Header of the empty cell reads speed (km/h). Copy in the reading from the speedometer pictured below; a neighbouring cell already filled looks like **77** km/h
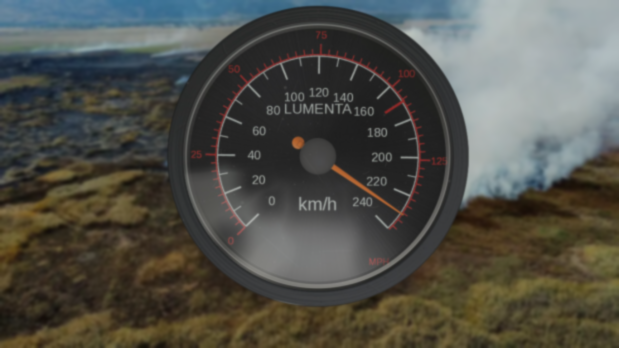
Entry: **230** km/h
